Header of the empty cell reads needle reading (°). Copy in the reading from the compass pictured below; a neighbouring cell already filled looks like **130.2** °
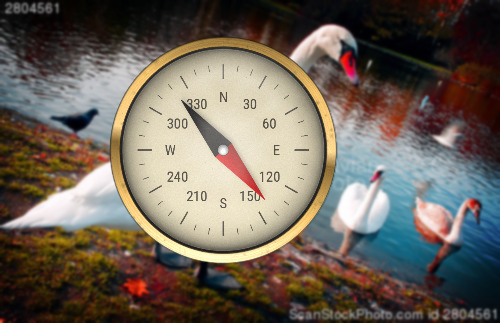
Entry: **140** °
